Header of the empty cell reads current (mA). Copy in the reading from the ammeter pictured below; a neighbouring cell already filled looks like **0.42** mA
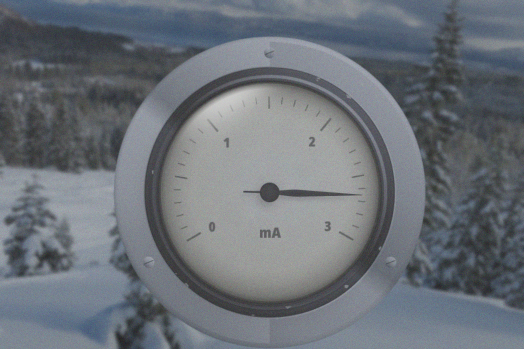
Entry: **2.65** mA
